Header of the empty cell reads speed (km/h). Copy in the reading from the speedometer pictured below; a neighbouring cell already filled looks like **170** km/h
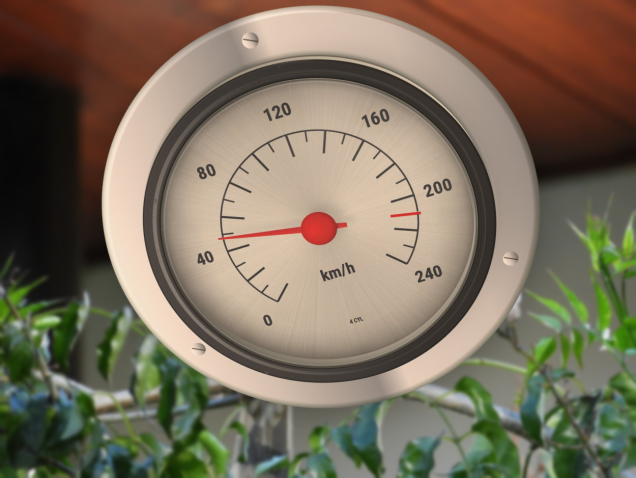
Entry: **50** km/h
